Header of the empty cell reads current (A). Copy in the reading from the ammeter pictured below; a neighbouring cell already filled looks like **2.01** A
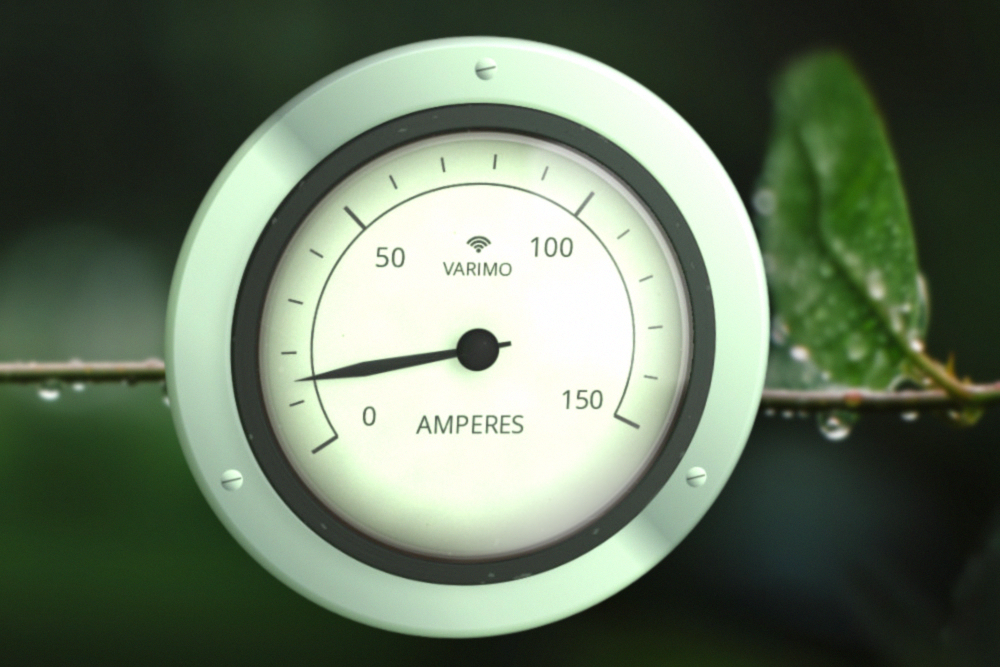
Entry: **15** A
